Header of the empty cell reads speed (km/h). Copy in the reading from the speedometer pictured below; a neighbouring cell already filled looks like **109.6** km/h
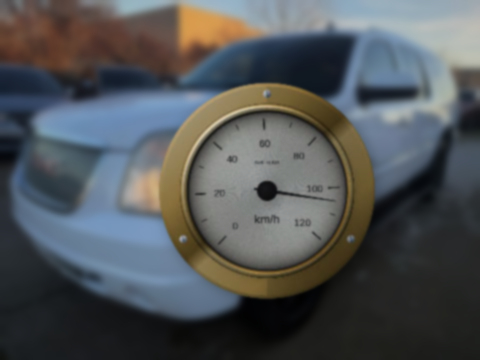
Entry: **105** km/h
